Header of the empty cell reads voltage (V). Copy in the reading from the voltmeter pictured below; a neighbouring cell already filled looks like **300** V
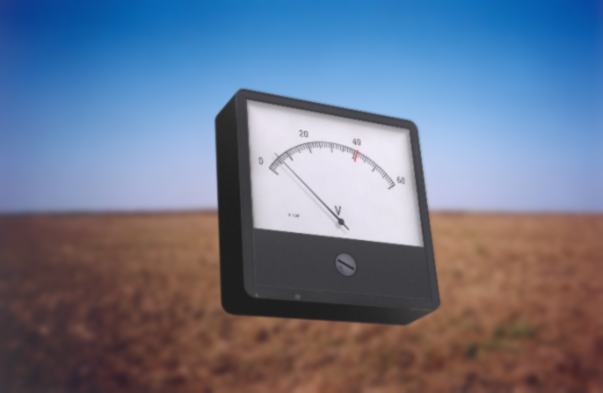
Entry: **5** V
